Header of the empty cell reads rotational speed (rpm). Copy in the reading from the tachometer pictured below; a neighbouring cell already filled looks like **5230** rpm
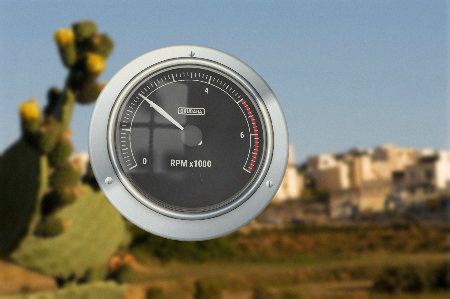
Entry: **2000** rpm
